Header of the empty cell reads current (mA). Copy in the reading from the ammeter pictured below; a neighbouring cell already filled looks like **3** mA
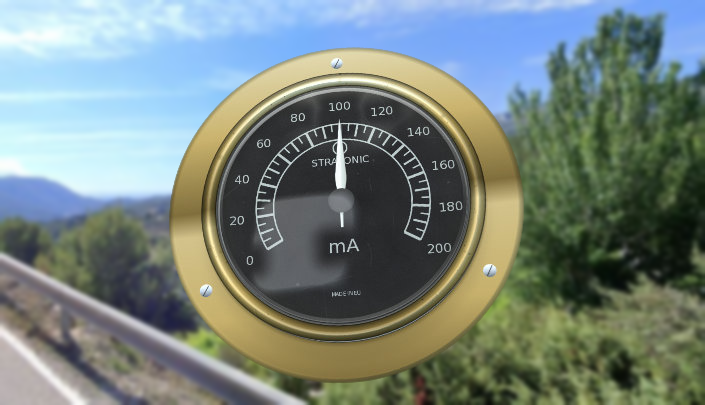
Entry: **100** mA
